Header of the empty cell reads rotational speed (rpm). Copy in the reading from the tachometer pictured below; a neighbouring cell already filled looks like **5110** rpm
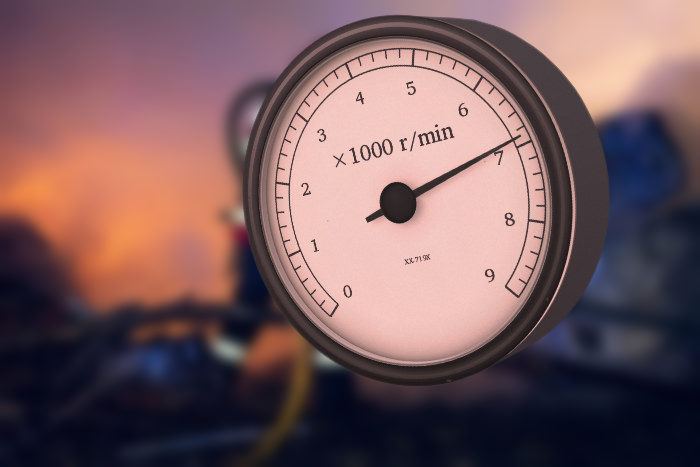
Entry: **6900** rpm
